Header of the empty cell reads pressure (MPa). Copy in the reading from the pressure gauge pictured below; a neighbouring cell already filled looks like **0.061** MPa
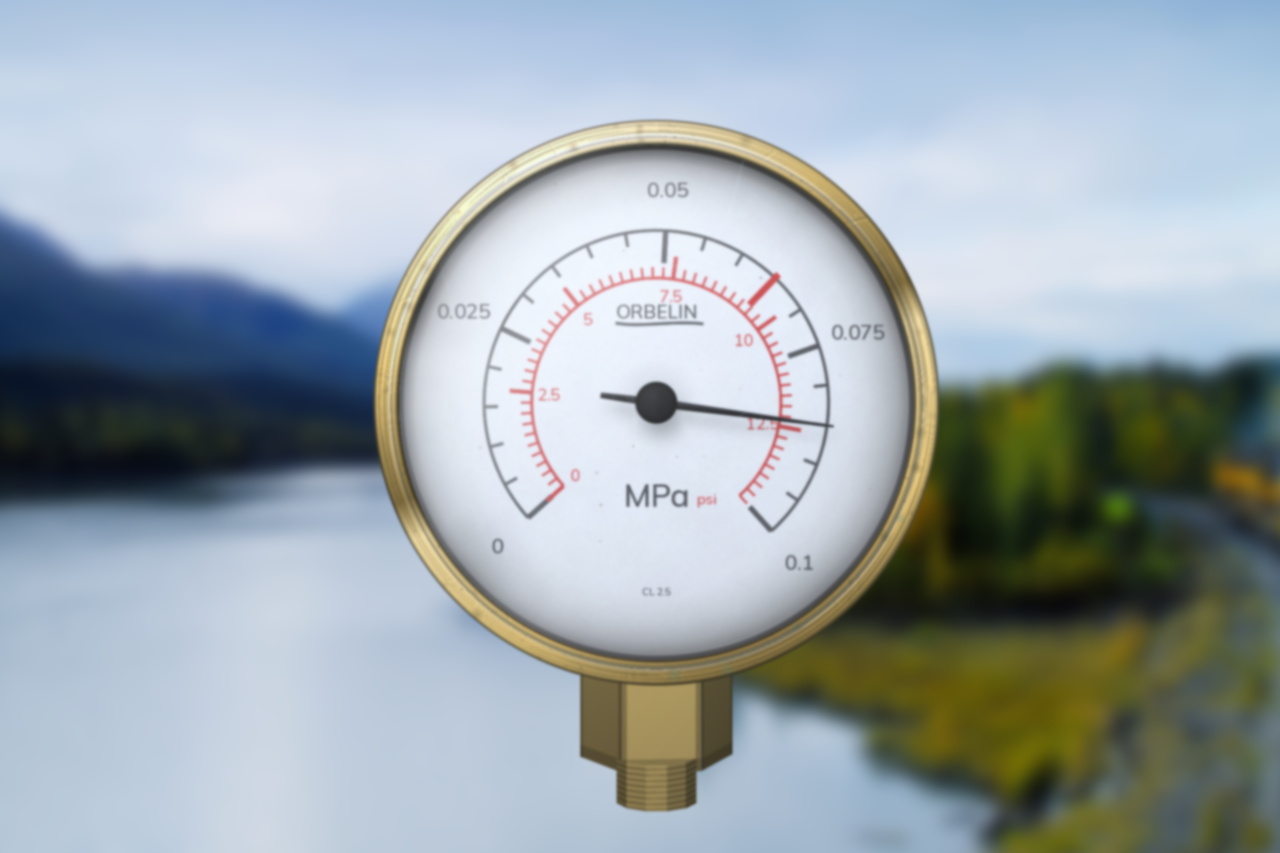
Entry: **0.085** MPa
